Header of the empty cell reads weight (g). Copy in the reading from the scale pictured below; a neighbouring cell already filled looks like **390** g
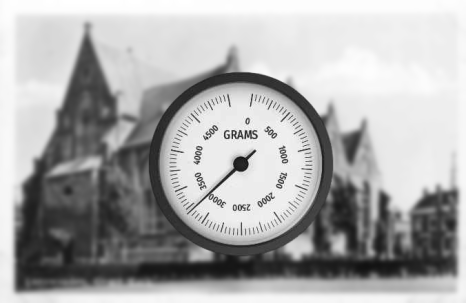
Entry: **3200** g
